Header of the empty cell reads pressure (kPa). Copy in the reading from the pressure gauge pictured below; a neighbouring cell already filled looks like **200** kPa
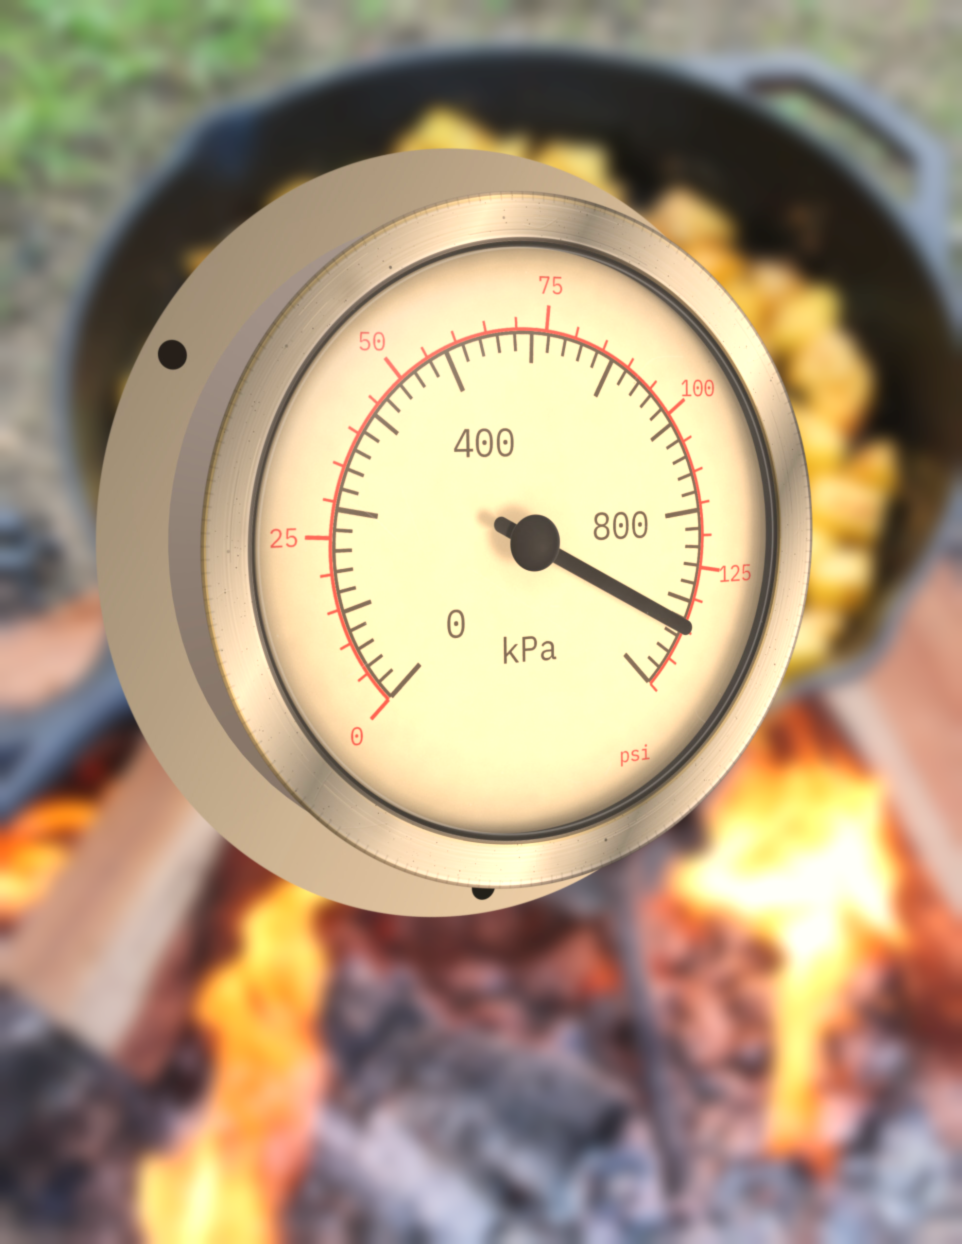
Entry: **930** kPa
